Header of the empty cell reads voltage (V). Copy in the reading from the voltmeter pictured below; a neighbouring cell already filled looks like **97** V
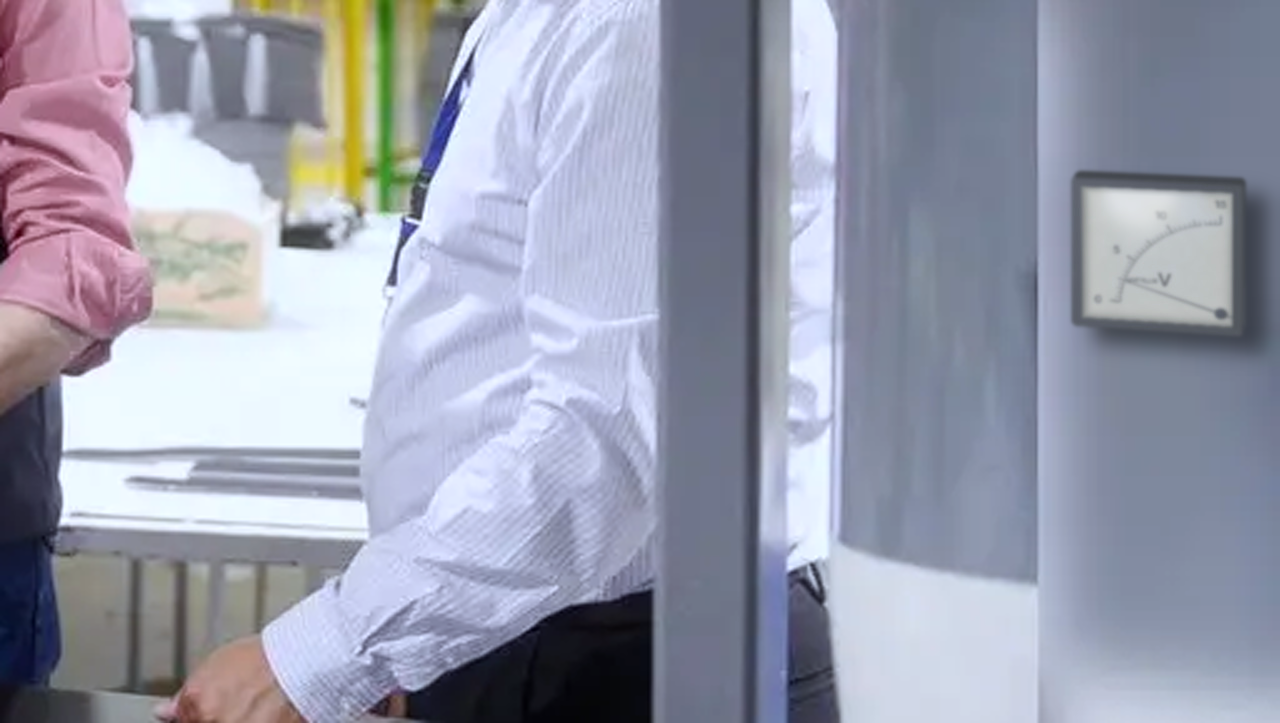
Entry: **2.5** V
